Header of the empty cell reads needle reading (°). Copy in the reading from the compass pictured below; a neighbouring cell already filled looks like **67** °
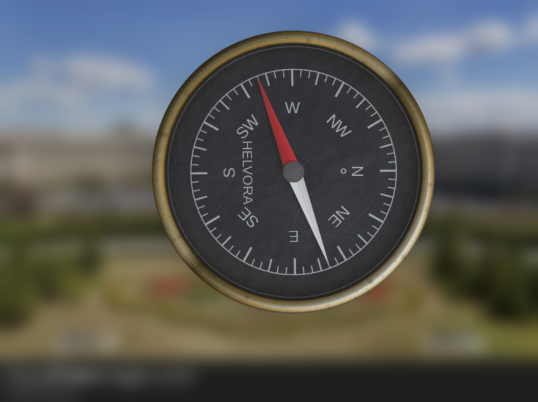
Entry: **250** °
